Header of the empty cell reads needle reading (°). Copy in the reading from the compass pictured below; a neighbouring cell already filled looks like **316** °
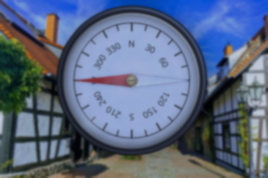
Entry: **270** °
